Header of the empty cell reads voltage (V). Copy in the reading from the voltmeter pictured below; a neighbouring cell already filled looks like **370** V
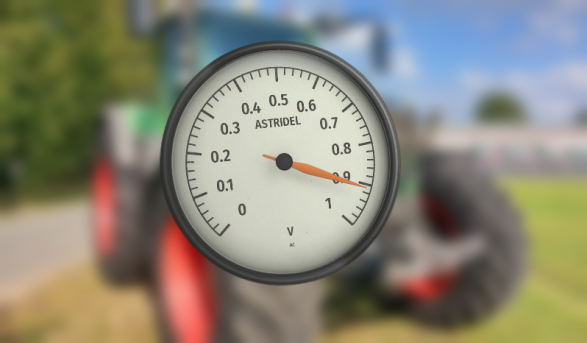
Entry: **0.91** V
